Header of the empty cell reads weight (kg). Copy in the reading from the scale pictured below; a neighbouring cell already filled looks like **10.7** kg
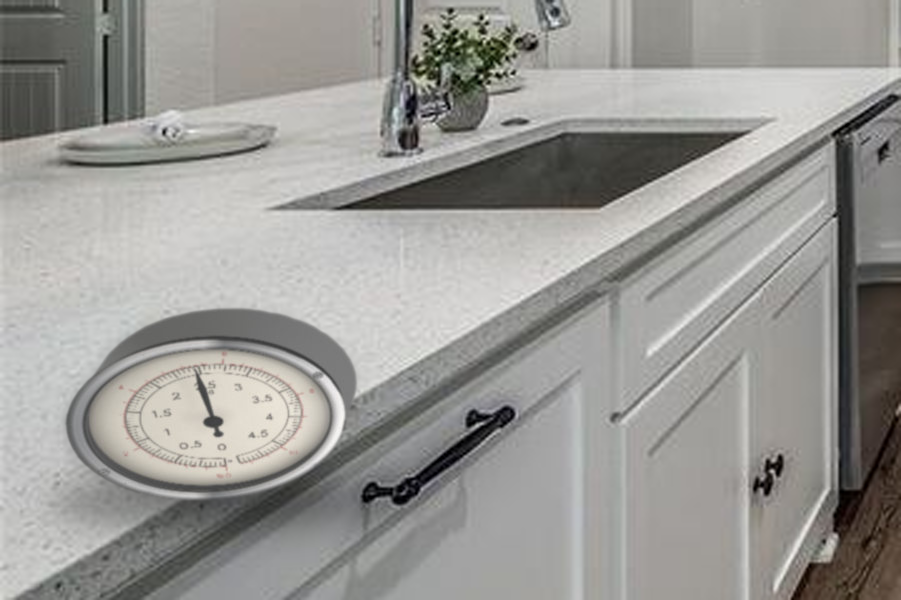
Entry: **2.5** kg
